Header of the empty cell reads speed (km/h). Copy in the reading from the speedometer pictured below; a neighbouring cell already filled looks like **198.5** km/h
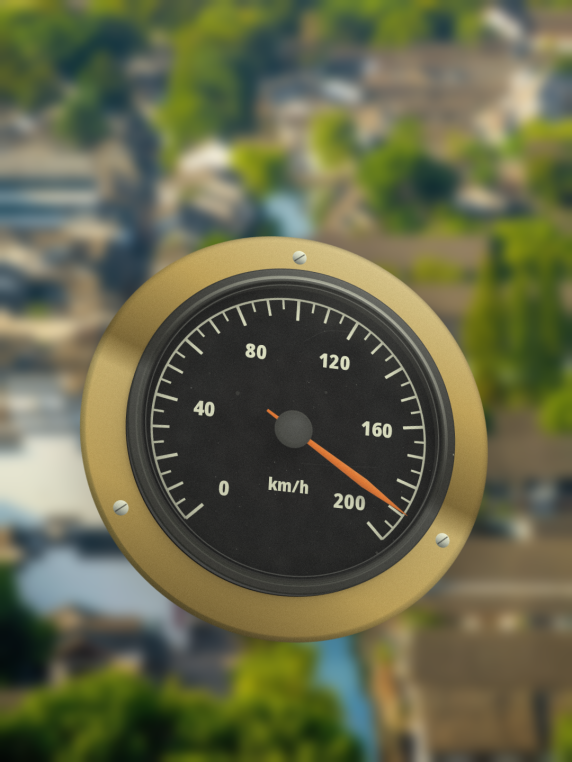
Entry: **190** km/h
